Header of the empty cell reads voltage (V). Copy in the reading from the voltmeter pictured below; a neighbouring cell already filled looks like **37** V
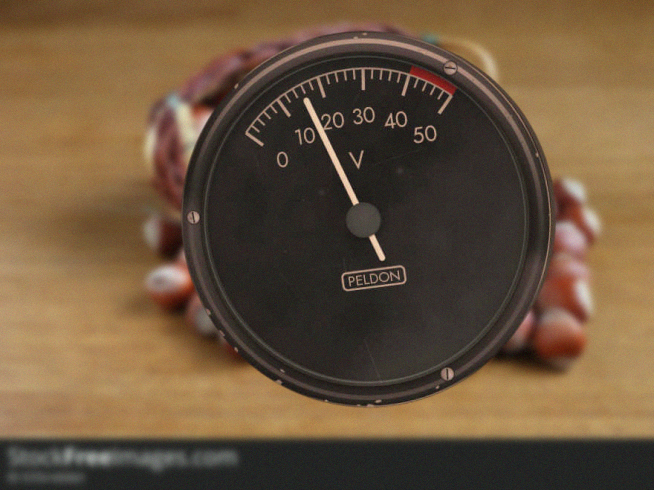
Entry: **16** V
